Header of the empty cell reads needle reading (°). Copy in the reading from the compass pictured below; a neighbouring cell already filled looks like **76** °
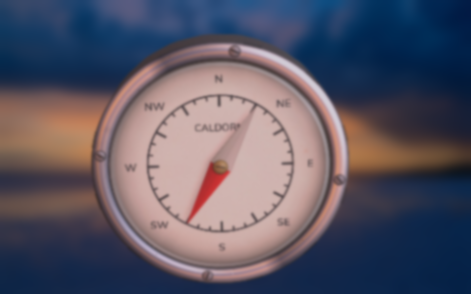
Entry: **210** °
